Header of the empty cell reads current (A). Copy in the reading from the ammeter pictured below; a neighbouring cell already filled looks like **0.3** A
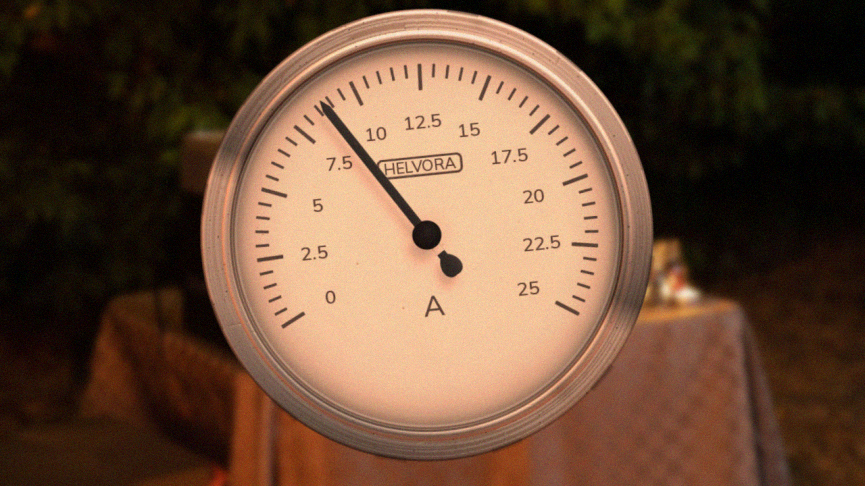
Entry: **8.75** A
